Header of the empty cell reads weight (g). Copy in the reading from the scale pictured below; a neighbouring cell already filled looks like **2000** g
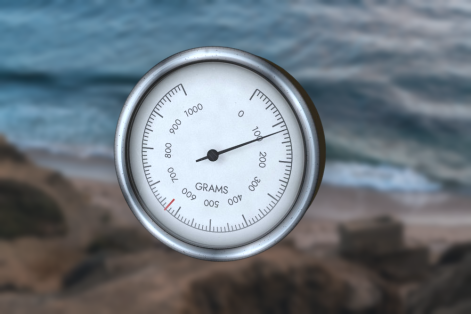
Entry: **120** g
